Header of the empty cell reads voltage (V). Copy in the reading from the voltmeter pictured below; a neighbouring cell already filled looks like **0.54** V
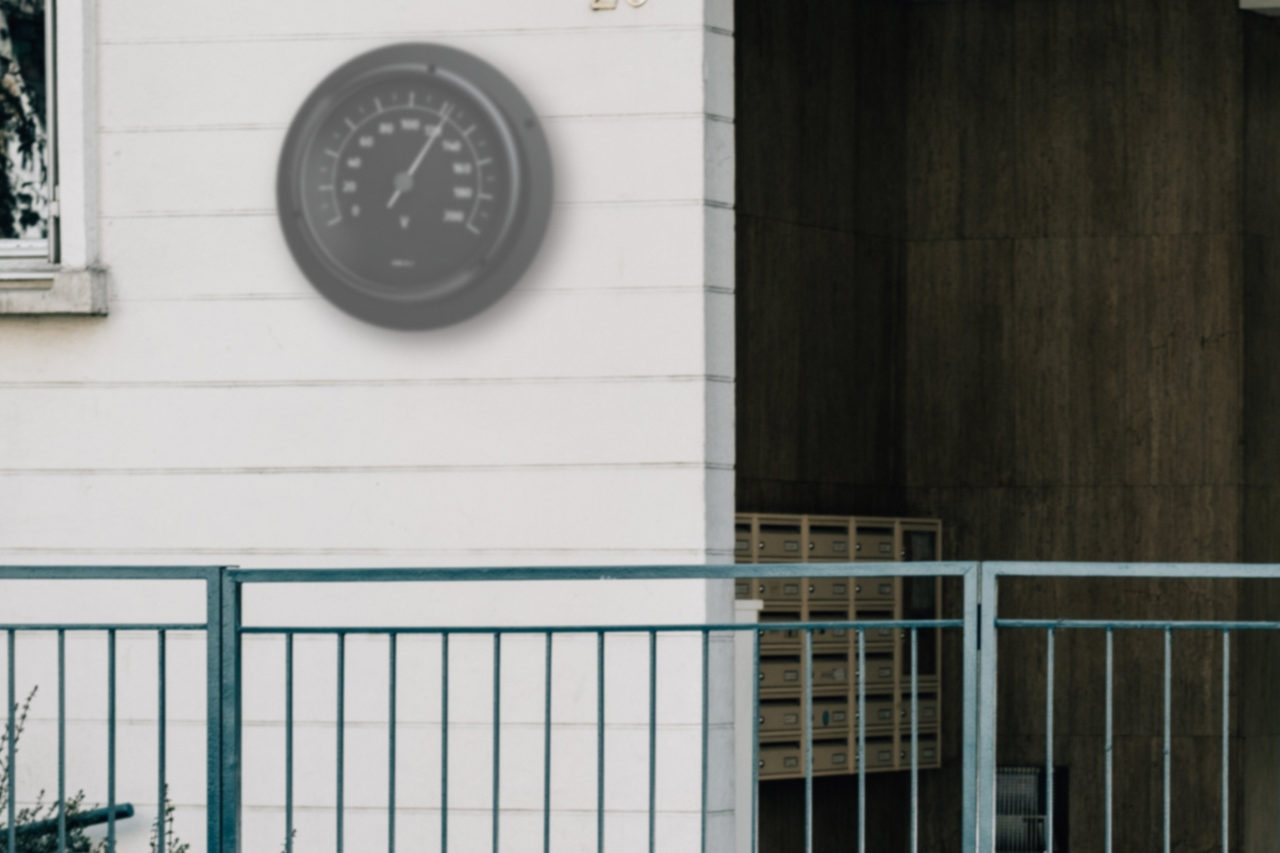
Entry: **125** V
